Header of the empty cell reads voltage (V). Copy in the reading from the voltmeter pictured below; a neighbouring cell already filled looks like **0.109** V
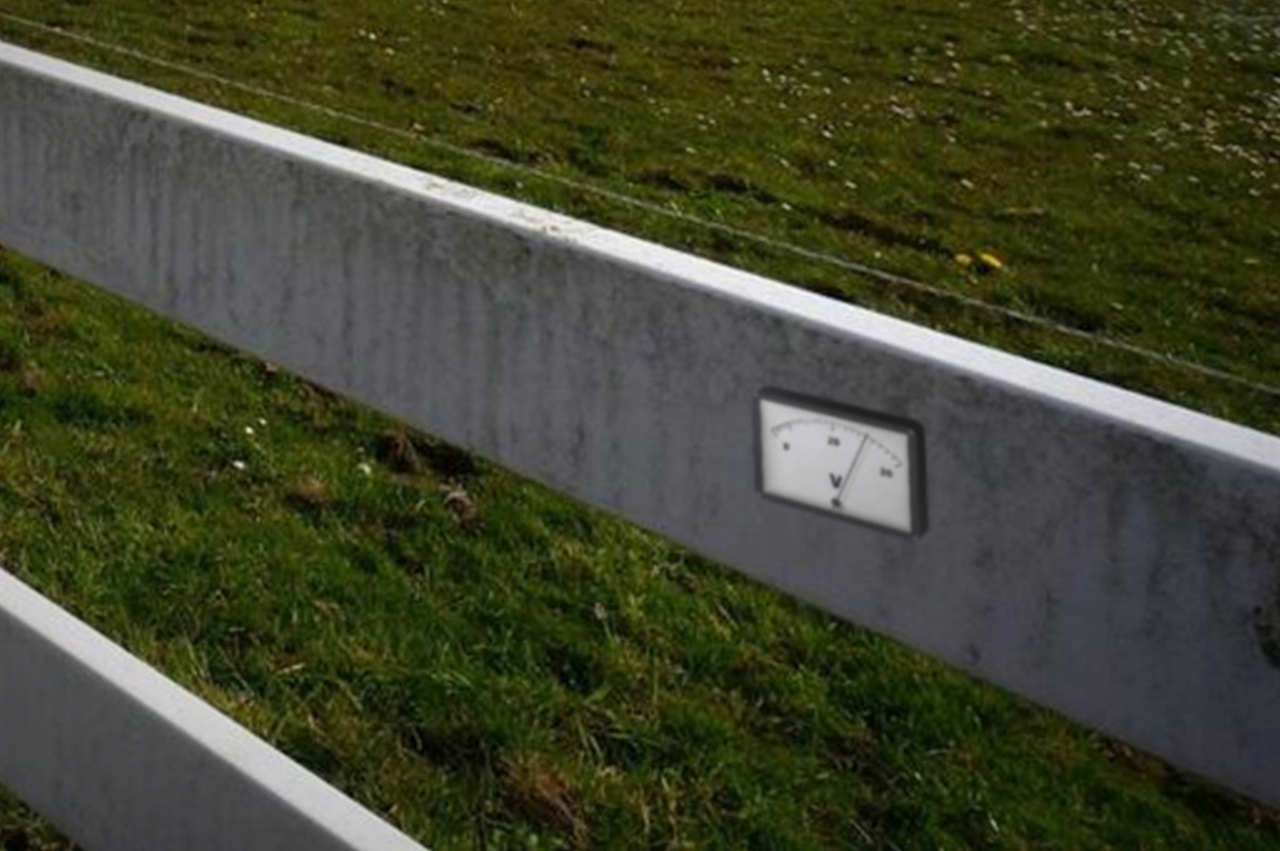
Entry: **25** V
